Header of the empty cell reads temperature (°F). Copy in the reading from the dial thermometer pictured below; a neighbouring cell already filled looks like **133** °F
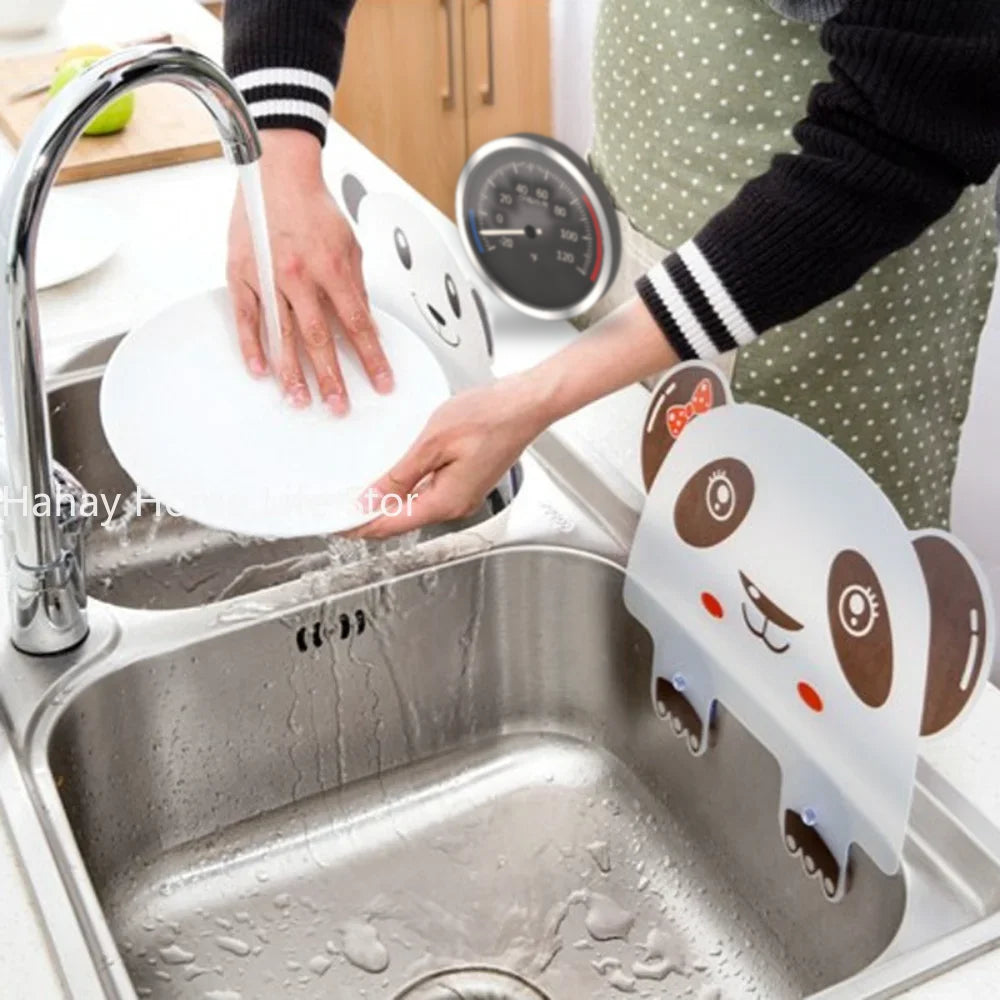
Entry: **-10** °F
